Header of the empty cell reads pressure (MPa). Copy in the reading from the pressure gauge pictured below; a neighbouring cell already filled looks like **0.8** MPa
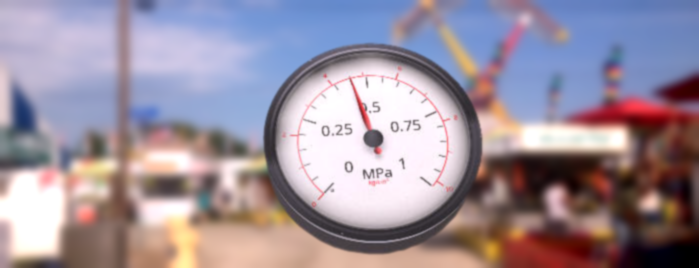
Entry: **0.45** MPa
